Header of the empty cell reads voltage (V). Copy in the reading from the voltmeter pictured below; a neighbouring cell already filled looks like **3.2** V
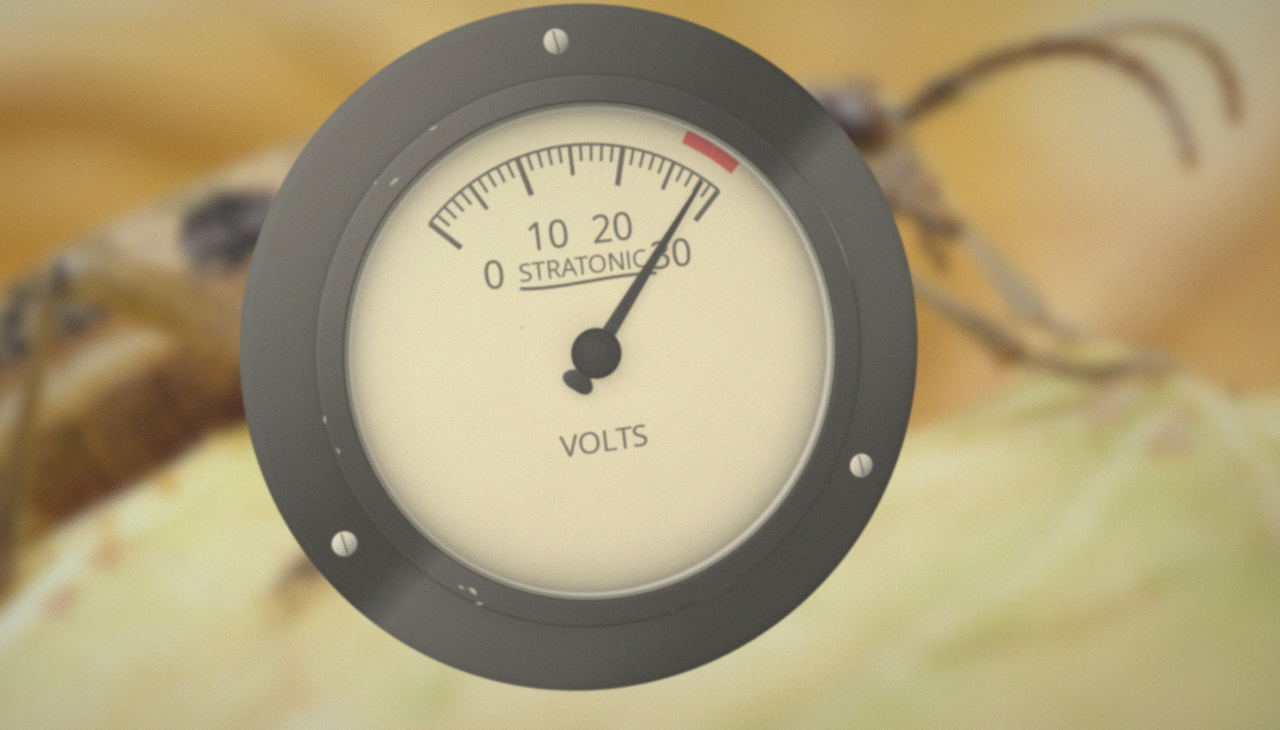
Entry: **28** V
